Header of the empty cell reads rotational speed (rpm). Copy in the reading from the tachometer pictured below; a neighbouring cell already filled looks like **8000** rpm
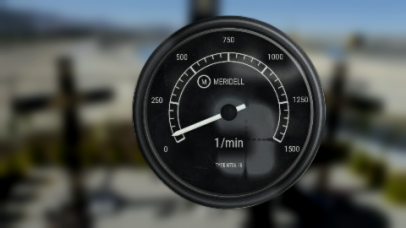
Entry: **50** rpm
